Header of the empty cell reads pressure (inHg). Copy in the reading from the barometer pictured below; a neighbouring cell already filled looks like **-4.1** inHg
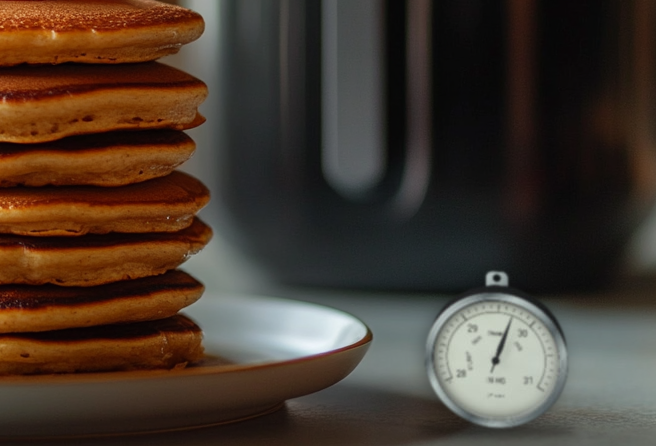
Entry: **29.7** inHg
